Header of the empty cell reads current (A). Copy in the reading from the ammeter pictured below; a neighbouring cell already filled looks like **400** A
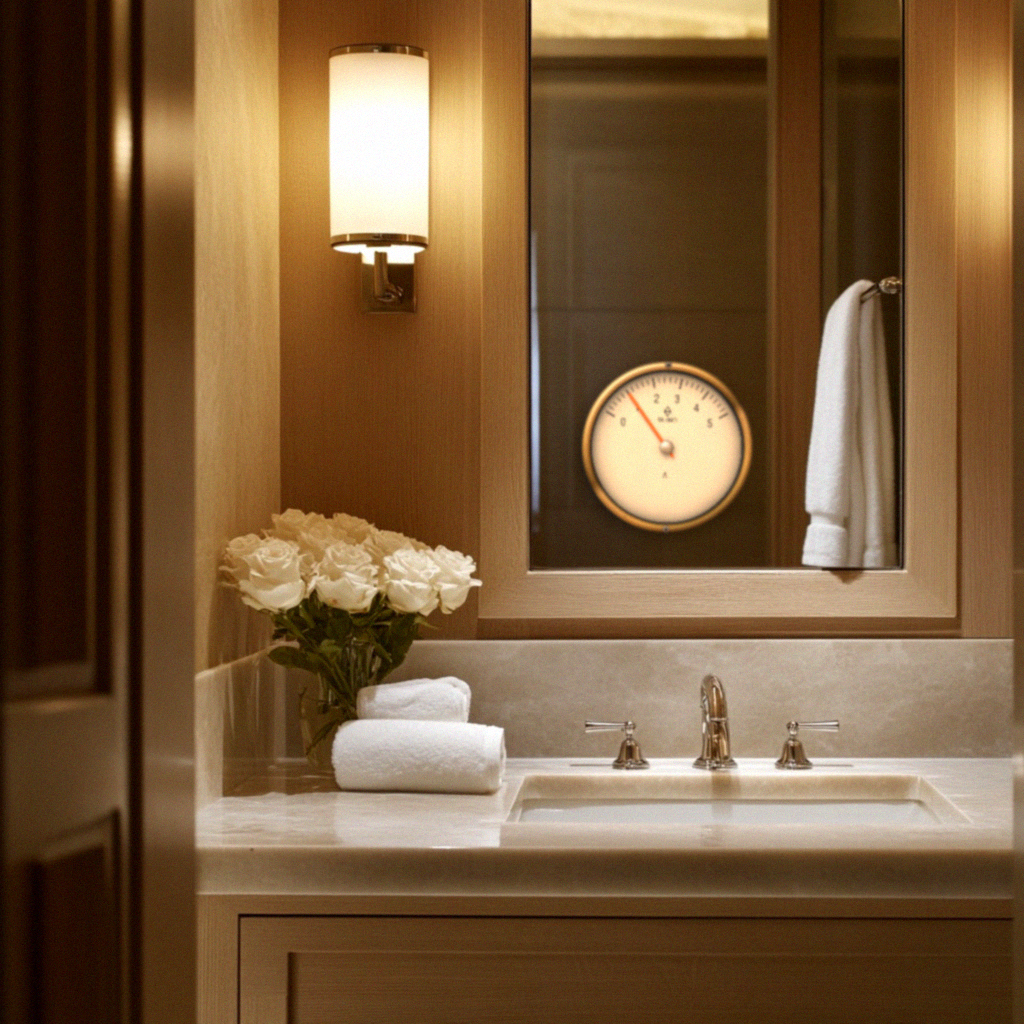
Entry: **1** A
